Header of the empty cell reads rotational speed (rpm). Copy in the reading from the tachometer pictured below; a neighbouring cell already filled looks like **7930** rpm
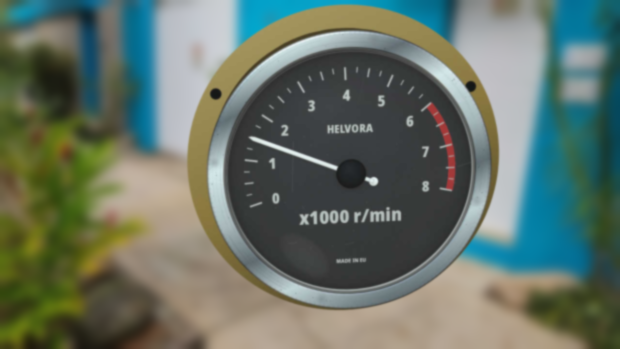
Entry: **1500** rpm
